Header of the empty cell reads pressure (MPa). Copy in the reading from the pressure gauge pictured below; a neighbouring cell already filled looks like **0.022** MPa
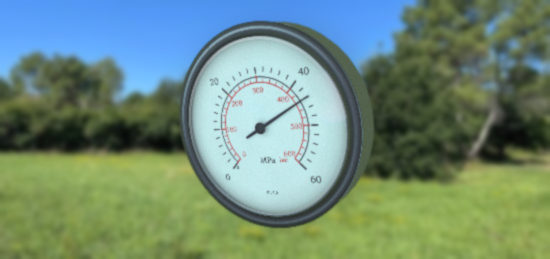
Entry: **44** MPa
